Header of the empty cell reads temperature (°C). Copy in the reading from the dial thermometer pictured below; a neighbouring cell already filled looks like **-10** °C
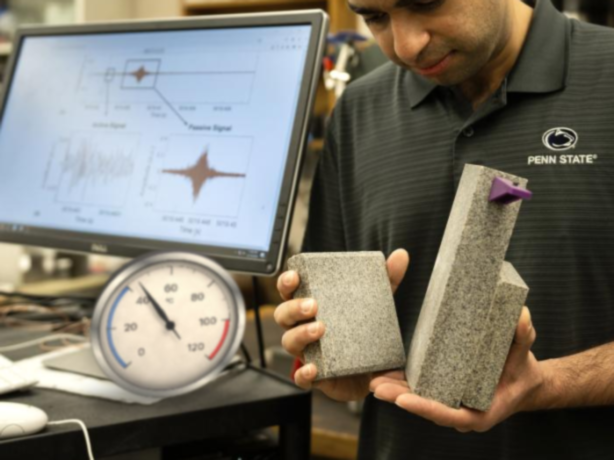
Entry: **45** °C
